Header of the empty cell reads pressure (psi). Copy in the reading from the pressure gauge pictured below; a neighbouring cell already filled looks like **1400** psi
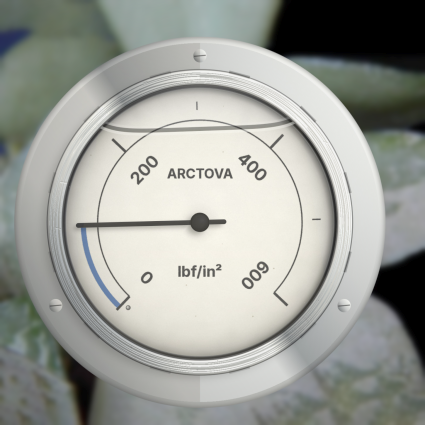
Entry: **100** psi
